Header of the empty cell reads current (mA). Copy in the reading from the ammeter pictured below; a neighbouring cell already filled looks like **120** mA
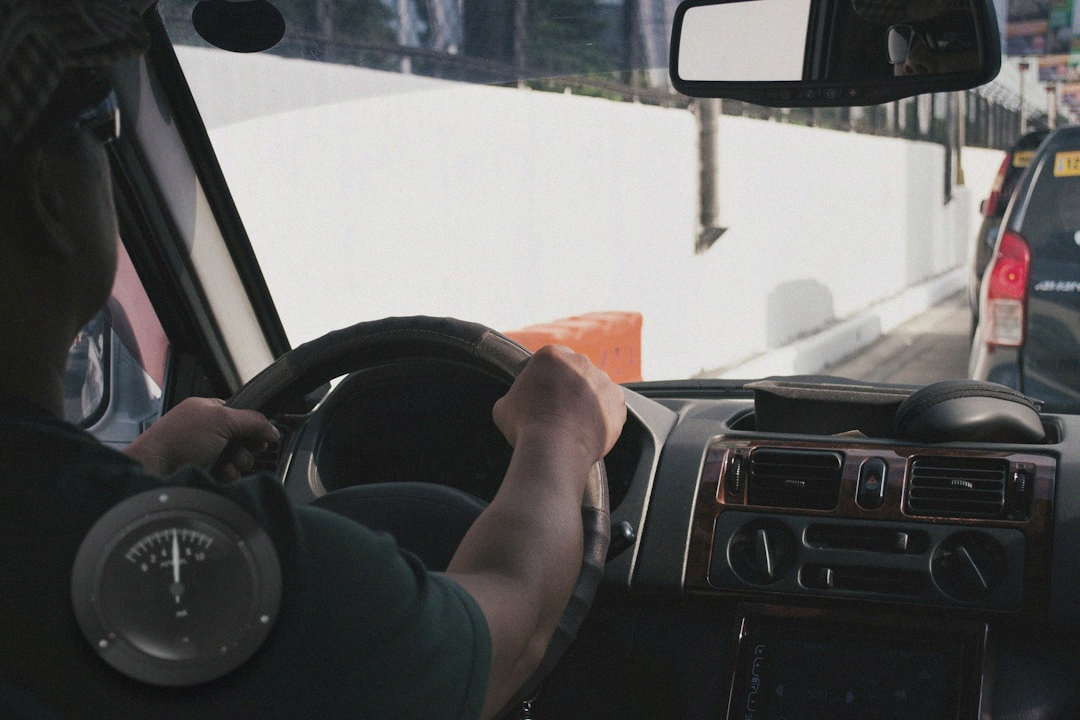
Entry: **6** mA
